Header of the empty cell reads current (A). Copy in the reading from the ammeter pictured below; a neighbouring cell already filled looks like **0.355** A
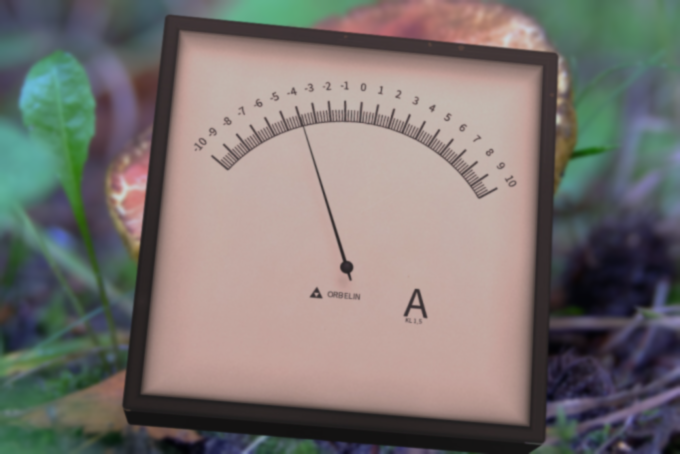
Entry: **-4** A
